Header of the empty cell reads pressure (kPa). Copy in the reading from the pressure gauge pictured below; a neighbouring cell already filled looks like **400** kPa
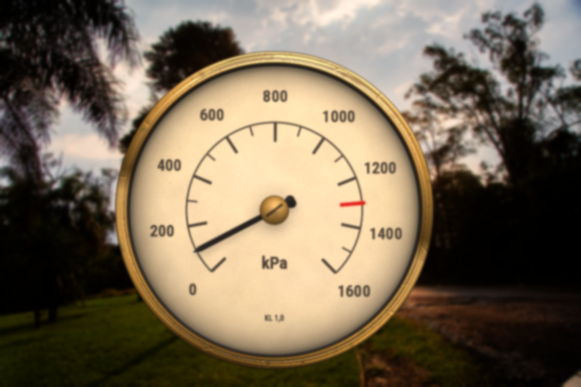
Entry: **100** kPa
